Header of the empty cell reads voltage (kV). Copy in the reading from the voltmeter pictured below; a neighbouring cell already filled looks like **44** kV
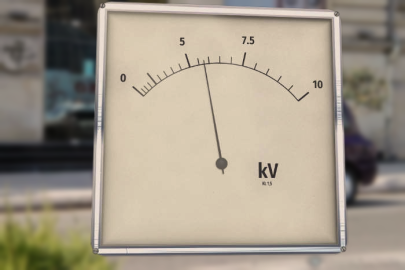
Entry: **5.75** kV
